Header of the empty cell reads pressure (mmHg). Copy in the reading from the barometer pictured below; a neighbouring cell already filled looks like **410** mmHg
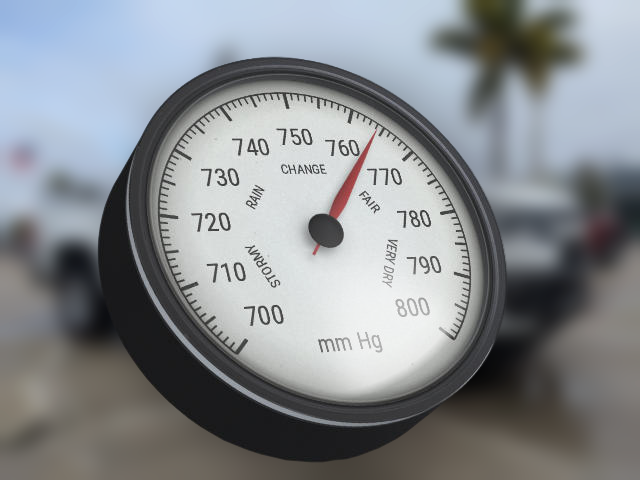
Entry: **764** mmHg
